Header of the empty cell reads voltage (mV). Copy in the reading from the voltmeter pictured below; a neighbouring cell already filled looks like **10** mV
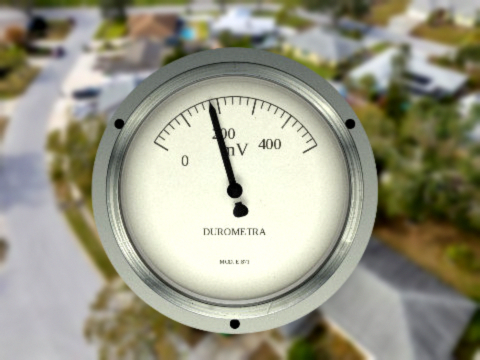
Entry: **180** mV
